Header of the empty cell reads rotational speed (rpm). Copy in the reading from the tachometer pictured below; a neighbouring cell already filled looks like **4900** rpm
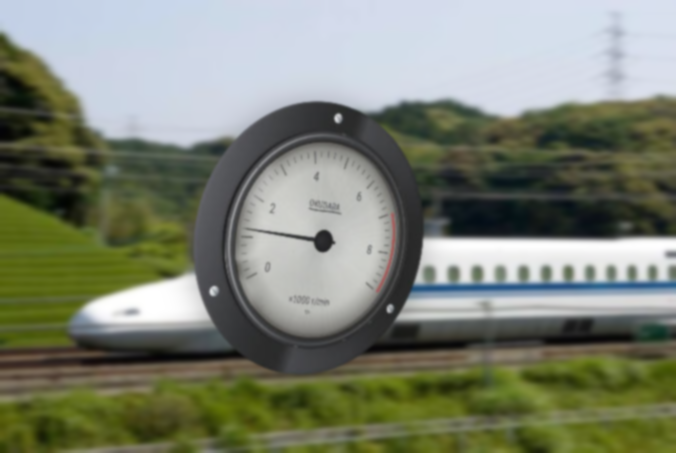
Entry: **1200** rpm
